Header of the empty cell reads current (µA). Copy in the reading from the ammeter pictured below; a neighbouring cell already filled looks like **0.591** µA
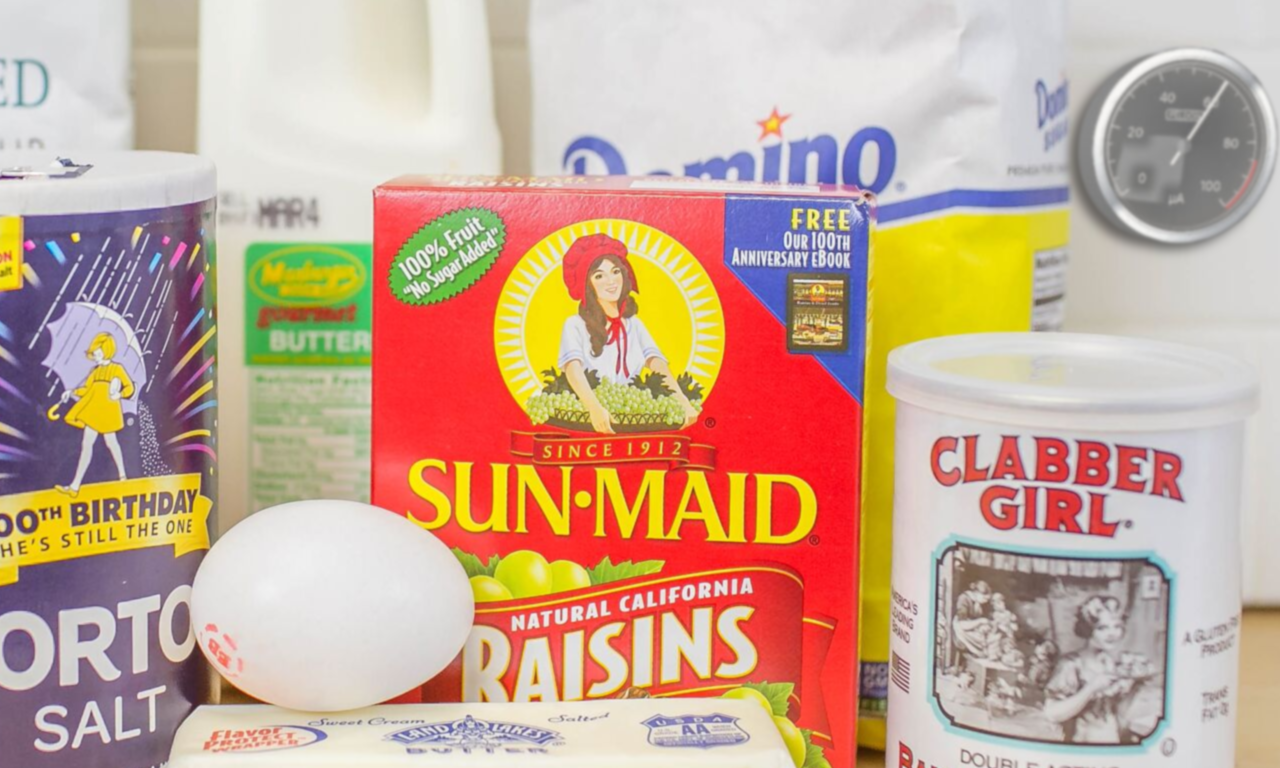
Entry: **60** µA
